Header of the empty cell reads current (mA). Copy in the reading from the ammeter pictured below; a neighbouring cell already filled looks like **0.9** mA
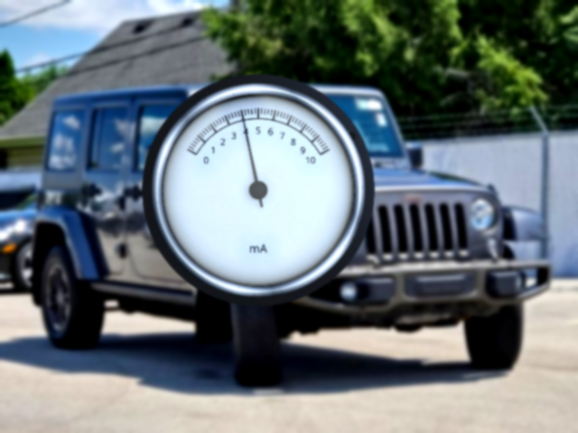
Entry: **4** mA
